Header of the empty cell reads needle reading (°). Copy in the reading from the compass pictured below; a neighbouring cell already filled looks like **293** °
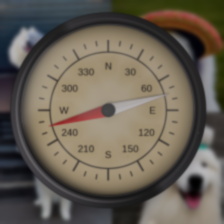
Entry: **255** °
